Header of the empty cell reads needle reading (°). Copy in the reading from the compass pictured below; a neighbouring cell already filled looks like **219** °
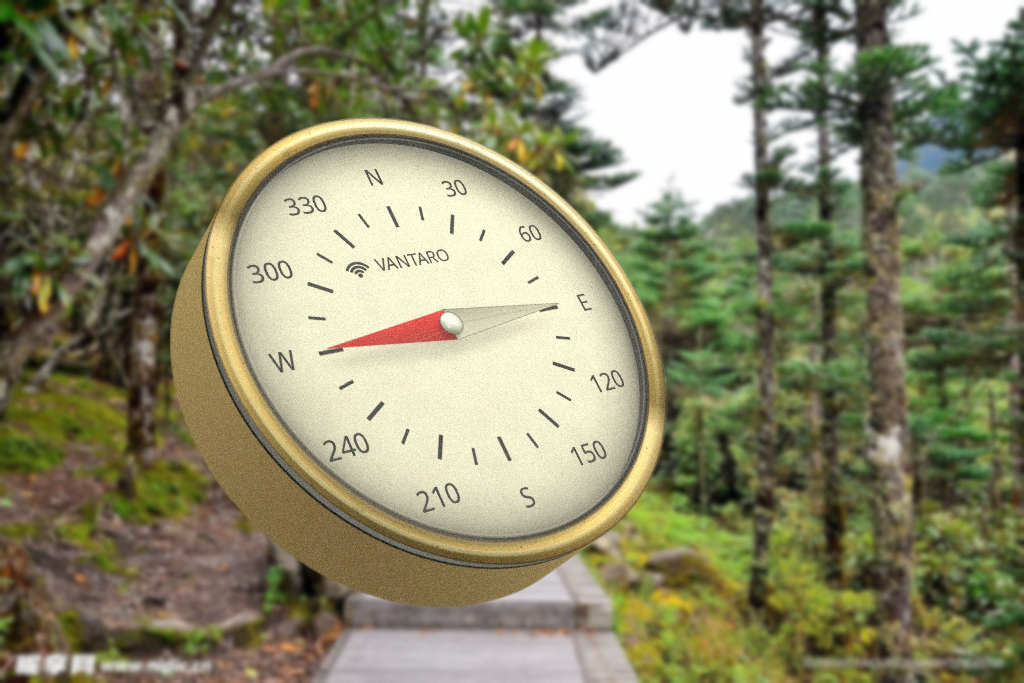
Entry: **270** °
